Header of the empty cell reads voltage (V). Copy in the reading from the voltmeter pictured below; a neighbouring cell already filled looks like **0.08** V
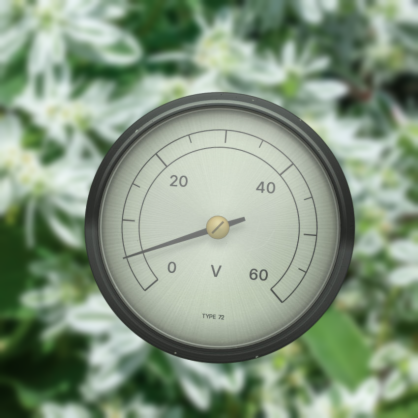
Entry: **5** V
